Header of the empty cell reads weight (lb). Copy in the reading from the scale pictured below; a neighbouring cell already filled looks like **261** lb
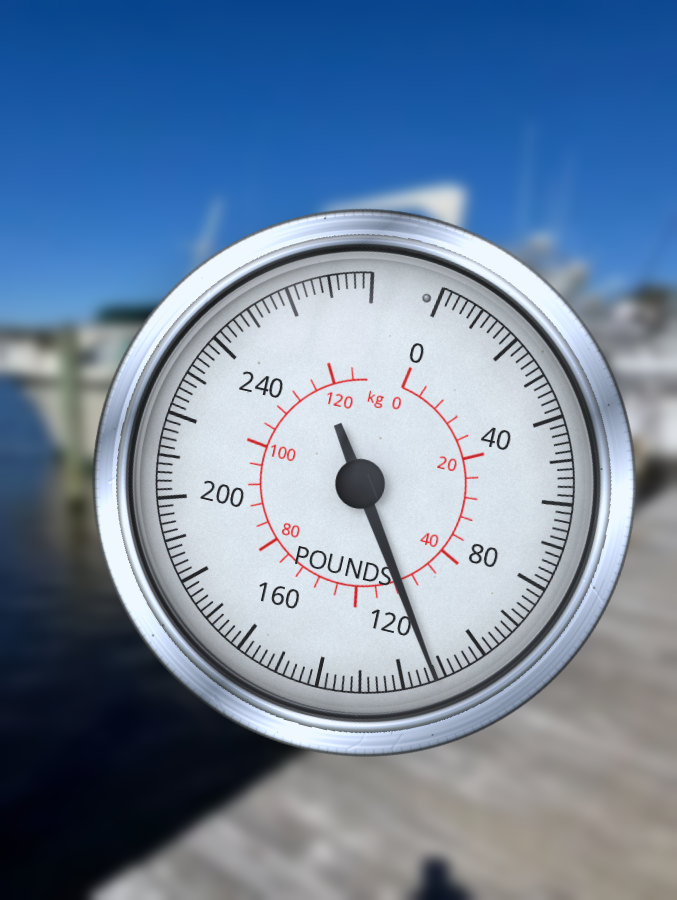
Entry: **112** lb
